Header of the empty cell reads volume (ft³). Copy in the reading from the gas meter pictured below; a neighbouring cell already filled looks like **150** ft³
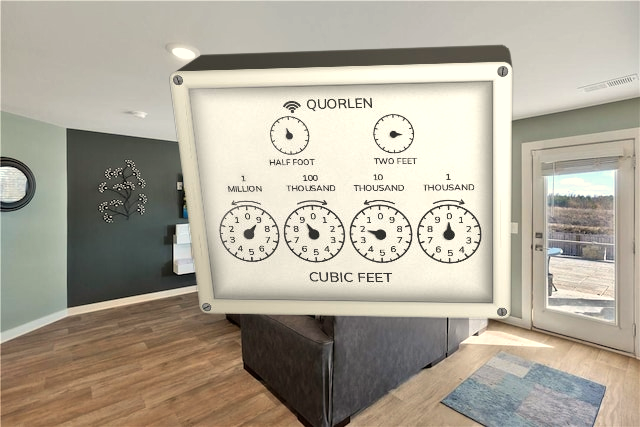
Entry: **892000** ft³
